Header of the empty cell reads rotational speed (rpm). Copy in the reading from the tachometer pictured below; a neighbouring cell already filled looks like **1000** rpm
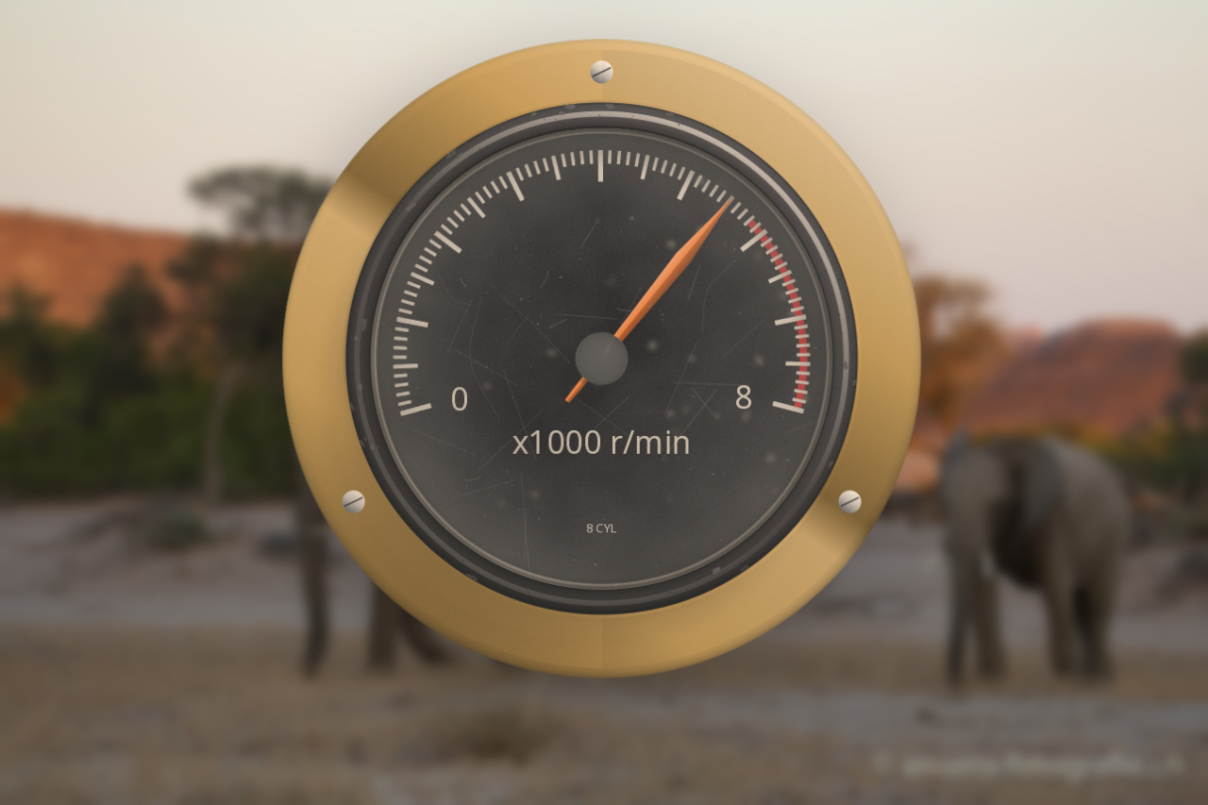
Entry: **5500** rpm
